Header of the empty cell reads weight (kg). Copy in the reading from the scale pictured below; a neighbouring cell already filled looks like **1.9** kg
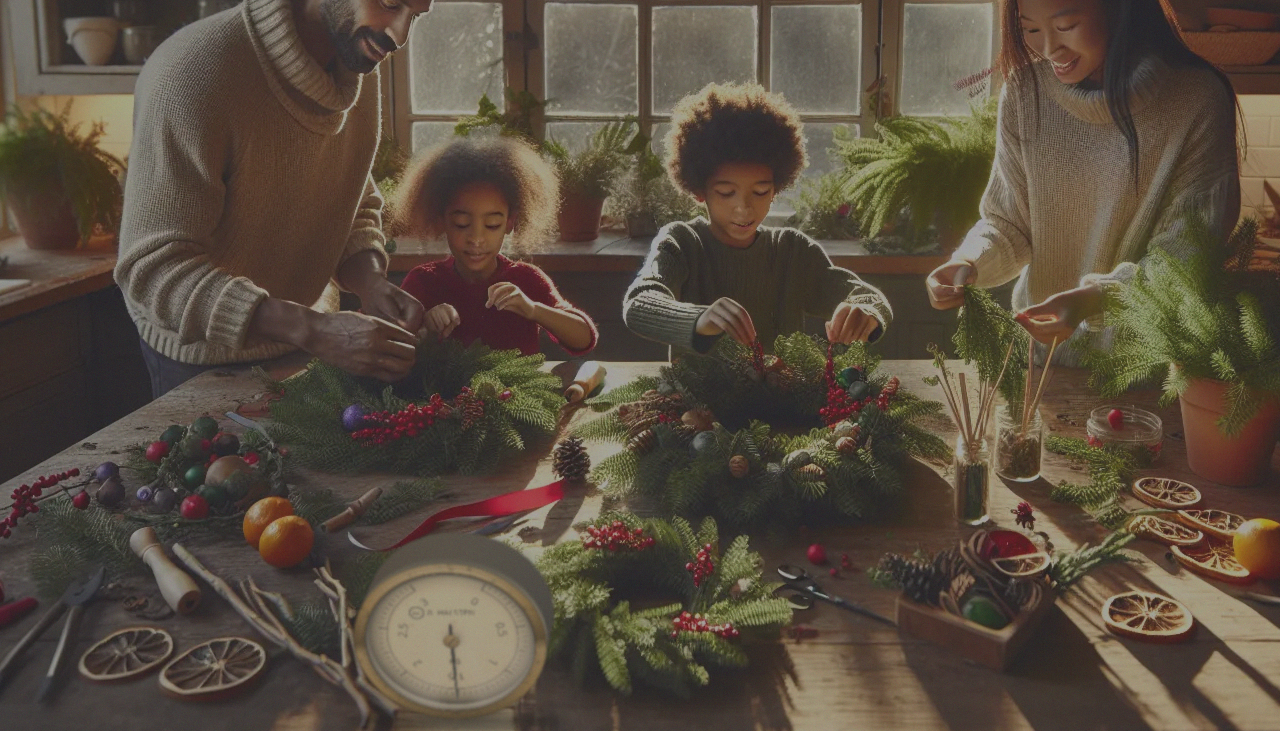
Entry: **1.5** kg
